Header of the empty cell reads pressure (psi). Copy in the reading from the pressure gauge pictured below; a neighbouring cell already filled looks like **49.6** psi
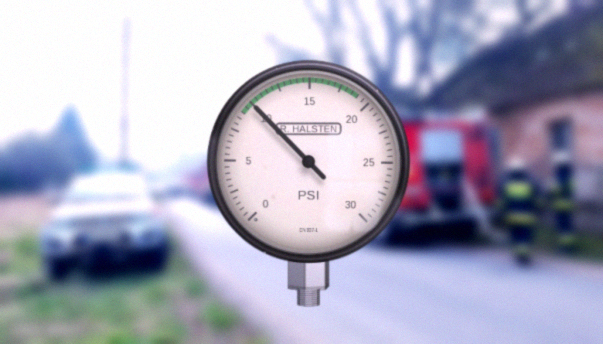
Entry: **10** psi
